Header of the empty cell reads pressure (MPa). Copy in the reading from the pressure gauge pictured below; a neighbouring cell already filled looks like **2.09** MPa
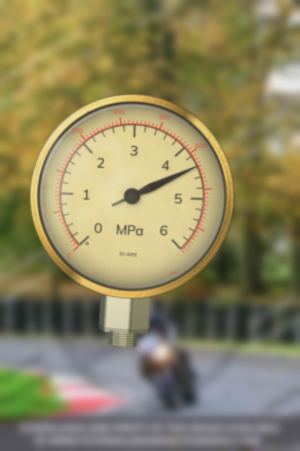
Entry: **4.4** MPa
